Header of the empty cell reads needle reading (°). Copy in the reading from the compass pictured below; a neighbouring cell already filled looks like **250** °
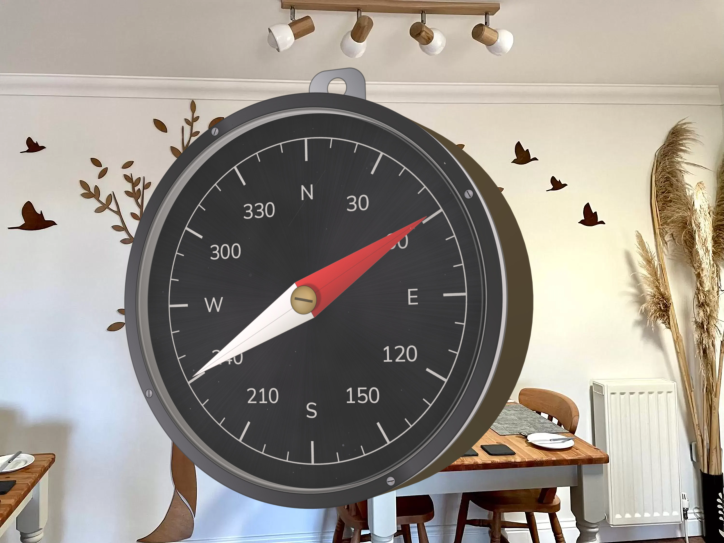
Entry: **60** °
